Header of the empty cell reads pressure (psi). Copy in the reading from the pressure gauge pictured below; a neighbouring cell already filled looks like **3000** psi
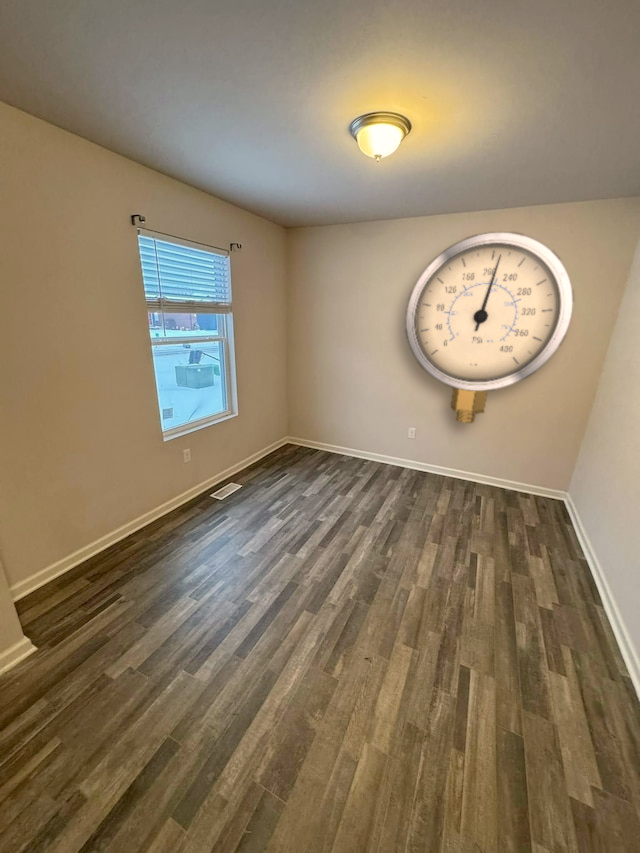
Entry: **210** psi
